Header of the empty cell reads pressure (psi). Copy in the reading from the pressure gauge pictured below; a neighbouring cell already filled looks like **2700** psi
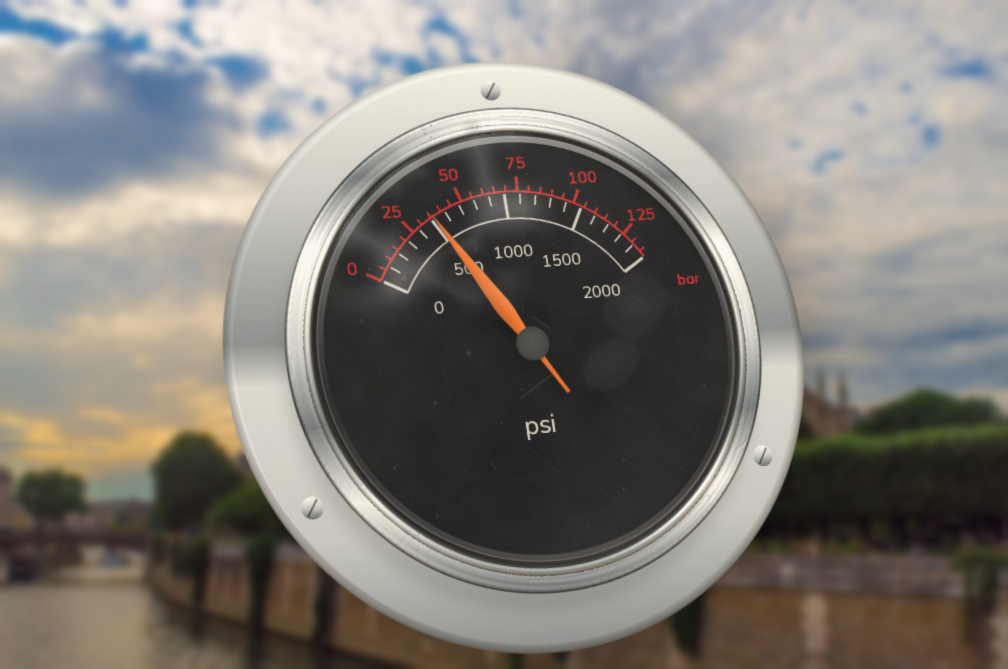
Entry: **500** psi
